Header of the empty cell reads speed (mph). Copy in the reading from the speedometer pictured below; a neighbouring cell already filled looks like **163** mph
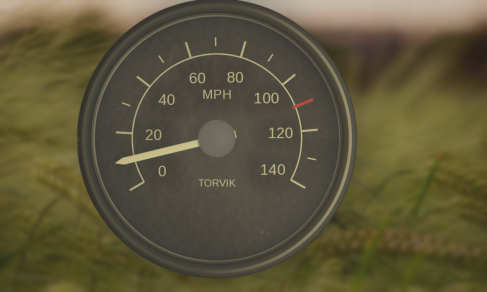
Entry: **10** mph
